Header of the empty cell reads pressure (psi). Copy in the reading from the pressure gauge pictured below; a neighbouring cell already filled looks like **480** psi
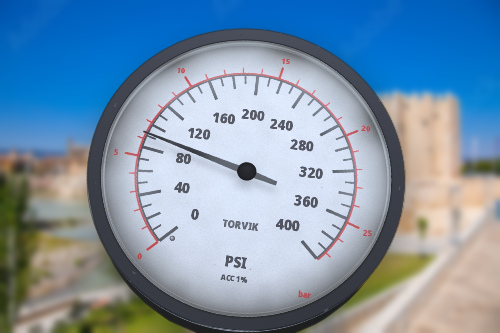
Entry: **90** psi
